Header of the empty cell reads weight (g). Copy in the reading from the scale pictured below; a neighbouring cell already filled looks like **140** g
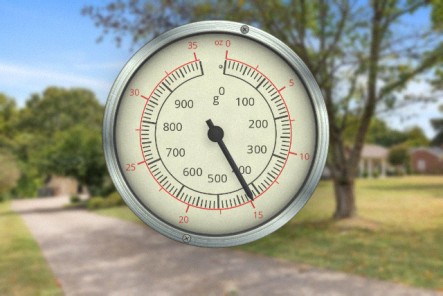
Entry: **420** g
